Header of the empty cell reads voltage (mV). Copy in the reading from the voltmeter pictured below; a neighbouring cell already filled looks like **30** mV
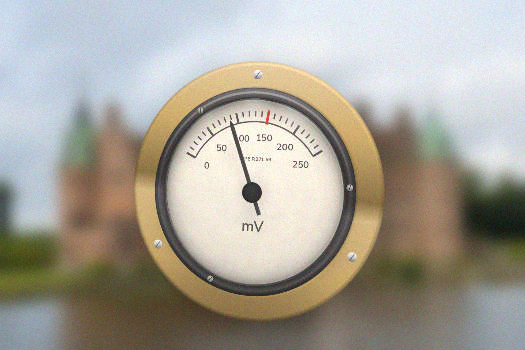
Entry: **90** mV
